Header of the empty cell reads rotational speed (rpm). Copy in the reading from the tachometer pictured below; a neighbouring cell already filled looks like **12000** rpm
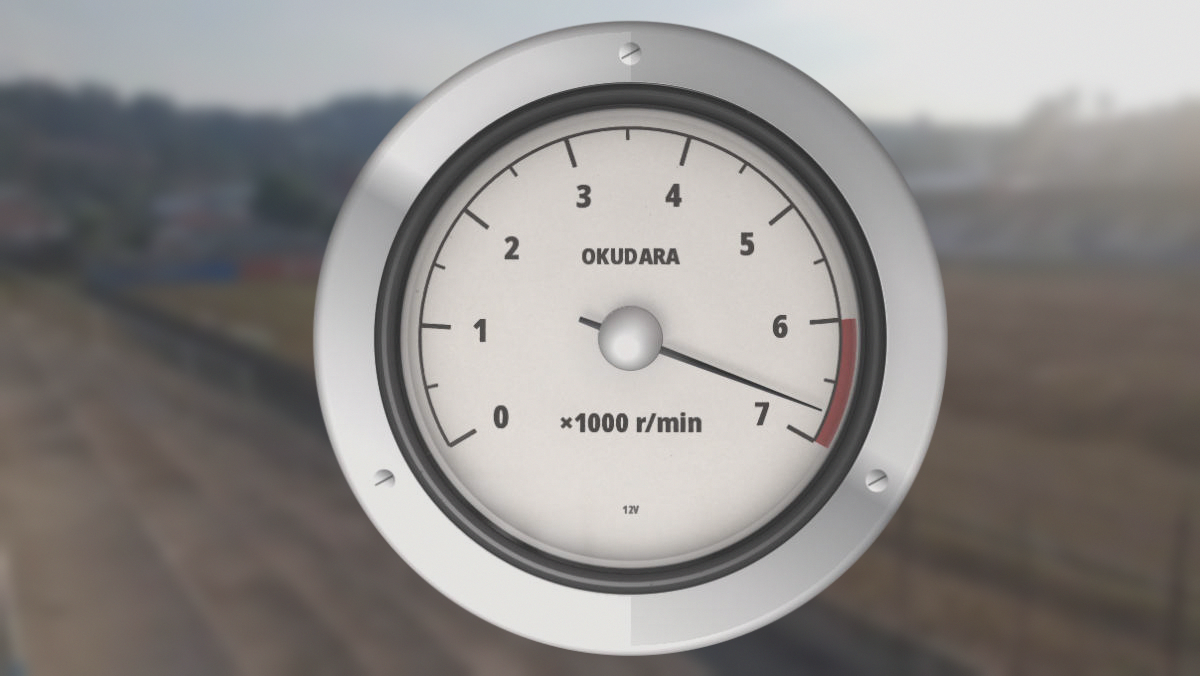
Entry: **6750** rpm
